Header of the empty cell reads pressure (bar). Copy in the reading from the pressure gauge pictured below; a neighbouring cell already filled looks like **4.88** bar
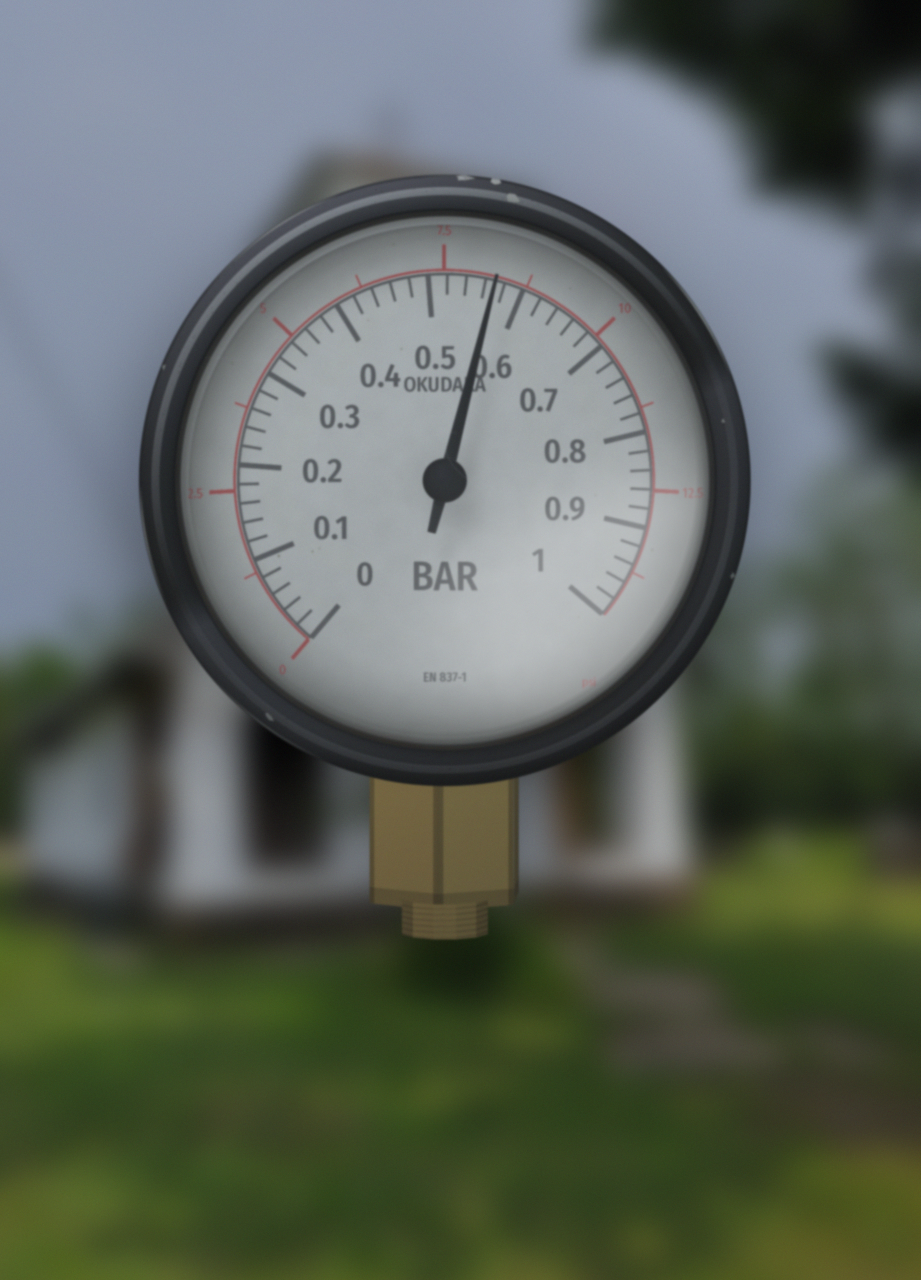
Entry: **0.57** bar
